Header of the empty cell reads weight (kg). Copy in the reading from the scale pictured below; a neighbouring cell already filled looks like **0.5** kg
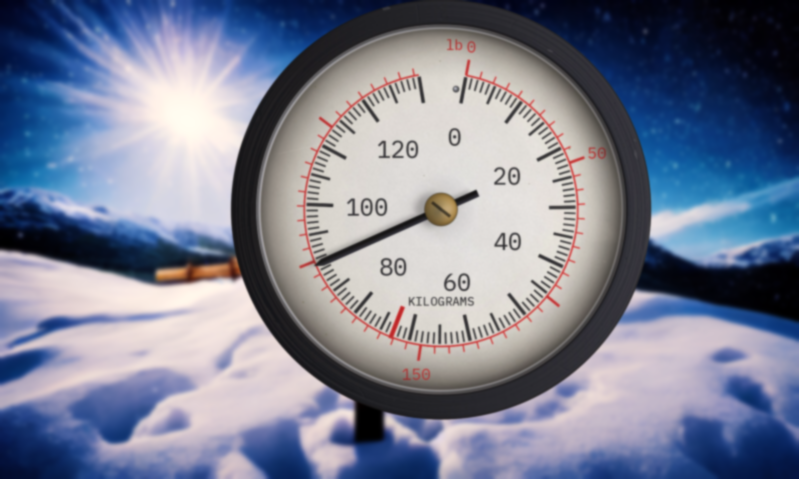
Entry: **90** kg
